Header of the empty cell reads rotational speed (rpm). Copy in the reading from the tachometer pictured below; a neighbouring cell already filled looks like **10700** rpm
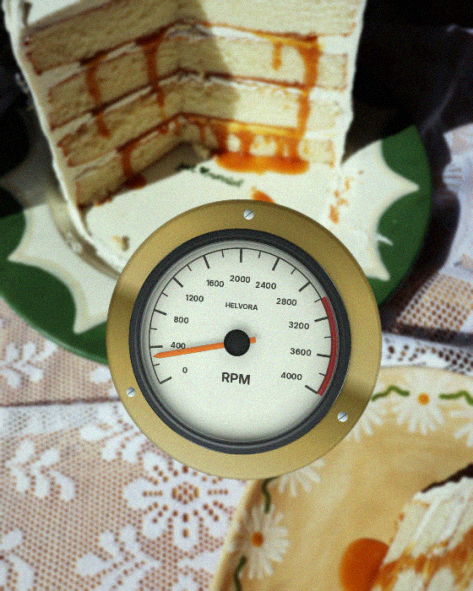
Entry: **300** rpm
